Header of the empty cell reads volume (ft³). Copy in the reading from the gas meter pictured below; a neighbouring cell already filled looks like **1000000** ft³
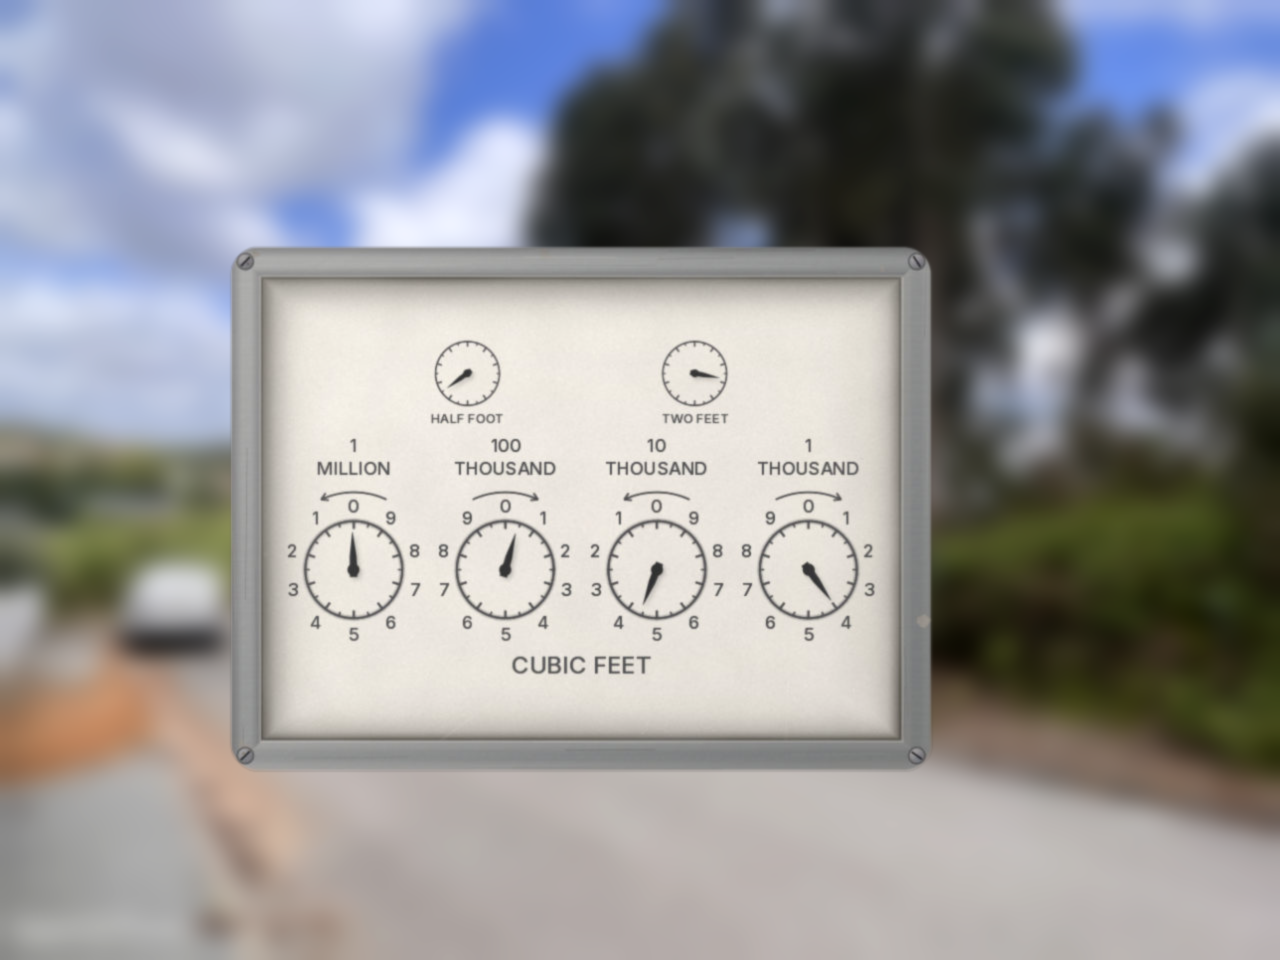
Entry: **4400** ft³
